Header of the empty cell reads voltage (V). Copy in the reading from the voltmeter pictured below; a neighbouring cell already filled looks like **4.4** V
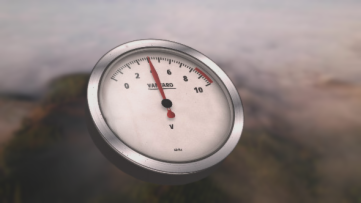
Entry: **4** V
